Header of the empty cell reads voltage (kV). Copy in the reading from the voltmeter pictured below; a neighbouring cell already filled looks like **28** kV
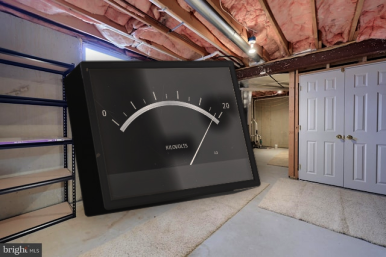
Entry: **19** kV
